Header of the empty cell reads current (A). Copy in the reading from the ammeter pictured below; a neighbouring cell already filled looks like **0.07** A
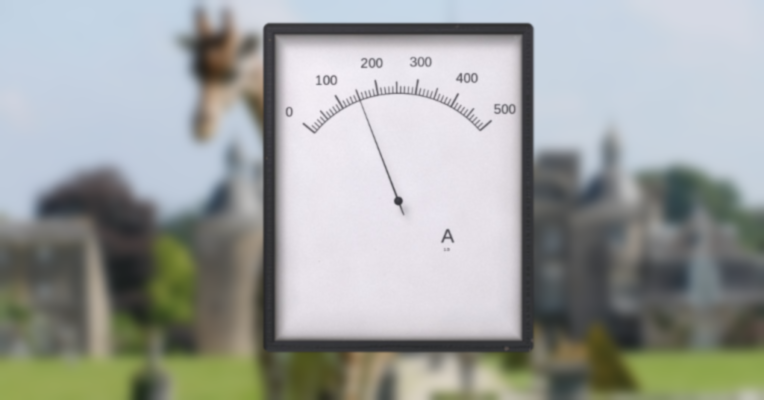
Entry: **150** A
